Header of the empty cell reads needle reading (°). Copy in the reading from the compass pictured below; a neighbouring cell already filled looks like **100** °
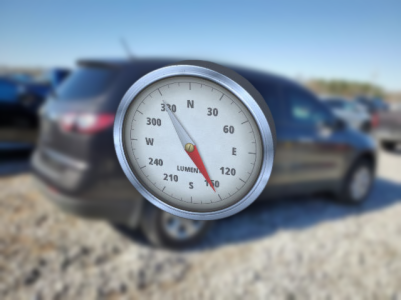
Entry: **150** °
